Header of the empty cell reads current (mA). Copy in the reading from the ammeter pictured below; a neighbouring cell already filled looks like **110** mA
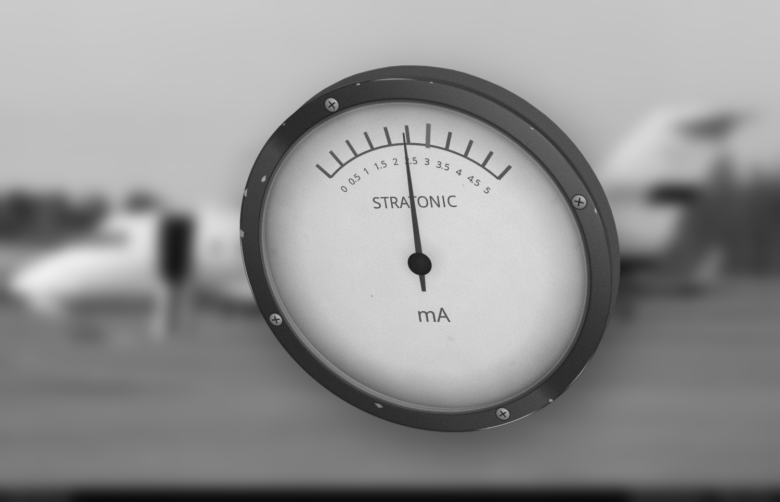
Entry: **2.5** mA
